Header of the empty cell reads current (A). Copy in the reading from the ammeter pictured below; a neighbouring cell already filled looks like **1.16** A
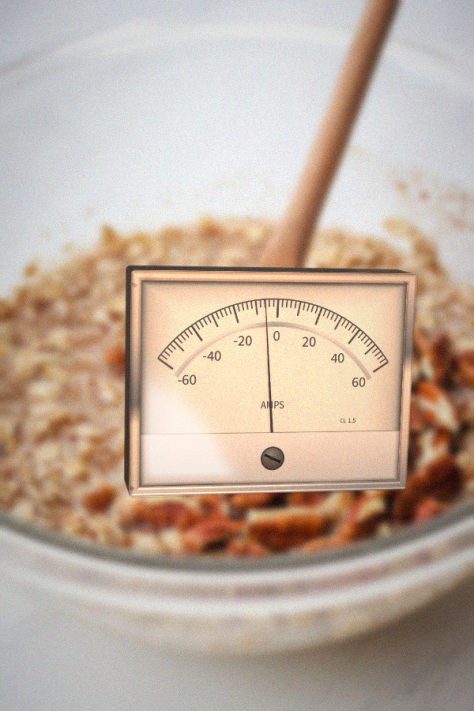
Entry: **-6** A
